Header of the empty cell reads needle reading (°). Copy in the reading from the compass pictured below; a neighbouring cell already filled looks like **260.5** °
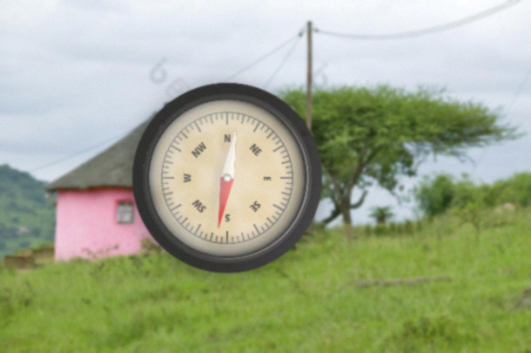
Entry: **190** °
